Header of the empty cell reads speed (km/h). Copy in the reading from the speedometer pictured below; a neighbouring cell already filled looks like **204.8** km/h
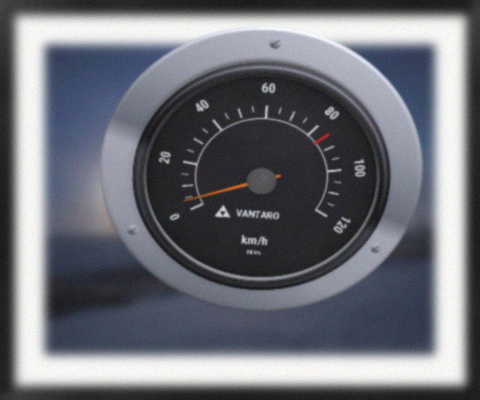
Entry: **5** km/h
